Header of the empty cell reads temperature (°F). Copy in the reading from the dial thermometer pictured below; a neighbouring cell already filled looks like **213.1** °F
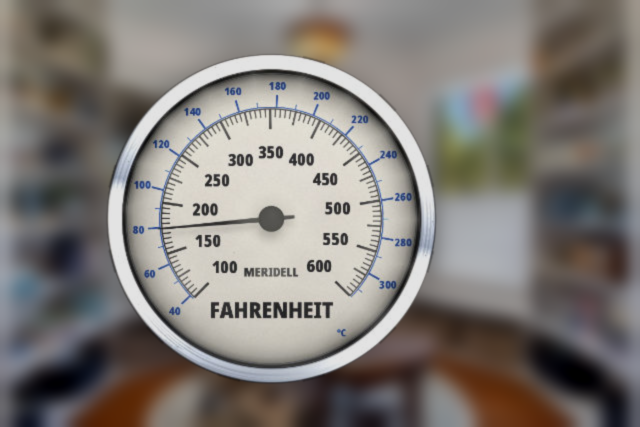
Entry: **175** °F
